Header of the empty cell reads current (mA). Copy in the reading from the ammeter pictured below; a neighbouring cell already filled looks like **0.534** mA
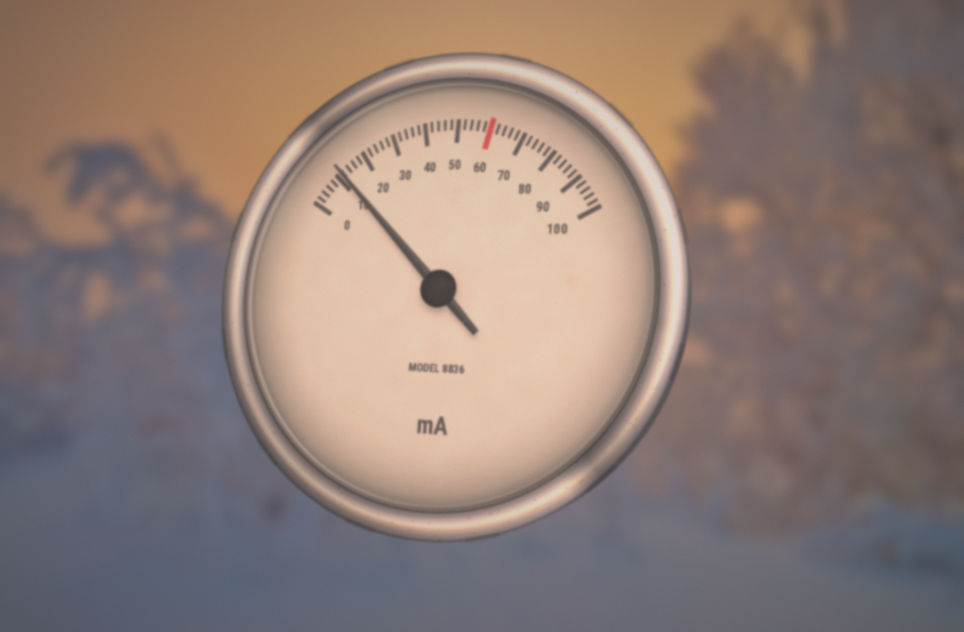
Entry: **12** mA
